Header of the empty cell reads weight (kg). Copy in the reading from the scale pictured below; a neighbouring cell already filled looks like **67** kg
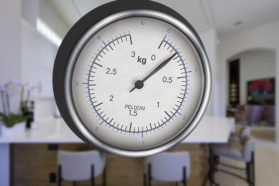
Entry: **0.2** kg
